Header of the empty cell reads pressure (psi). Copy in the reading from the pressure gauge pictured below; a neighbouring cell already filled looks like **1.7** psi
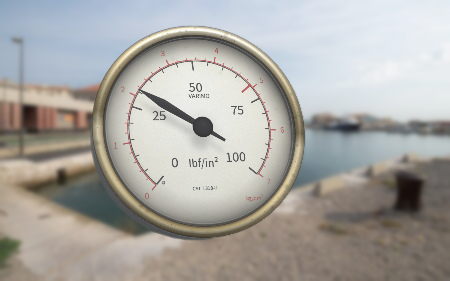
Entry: **30** psi
